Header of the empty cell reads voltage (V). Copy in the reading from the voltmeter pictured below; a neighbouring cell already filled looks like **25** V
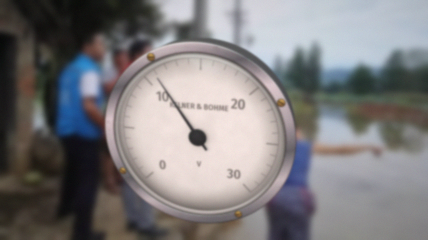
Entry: **11** V
